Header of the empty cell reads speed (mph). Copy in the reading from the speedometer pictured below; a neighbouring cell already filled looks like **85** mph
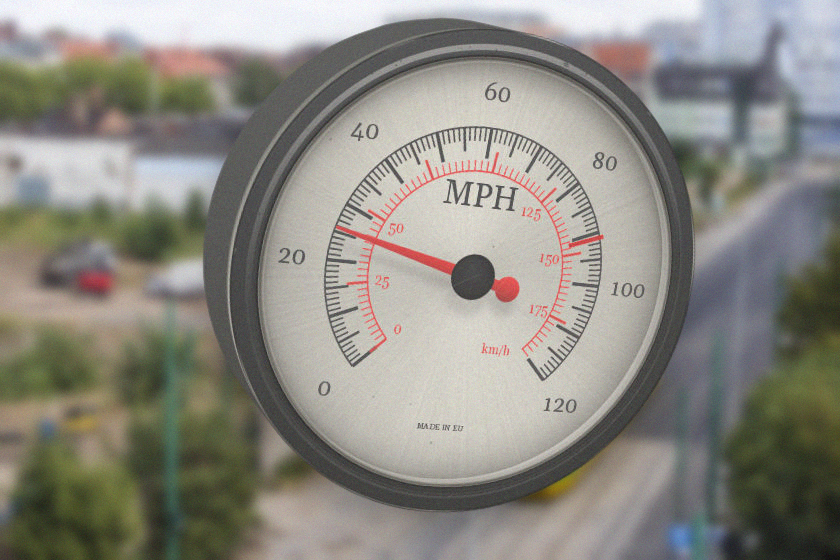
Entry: **26** mph
